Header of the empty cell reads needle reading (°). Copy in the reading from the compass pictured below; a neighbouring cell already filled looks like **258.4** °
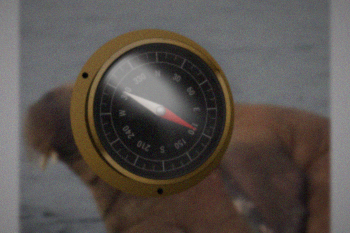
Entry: **120** °
